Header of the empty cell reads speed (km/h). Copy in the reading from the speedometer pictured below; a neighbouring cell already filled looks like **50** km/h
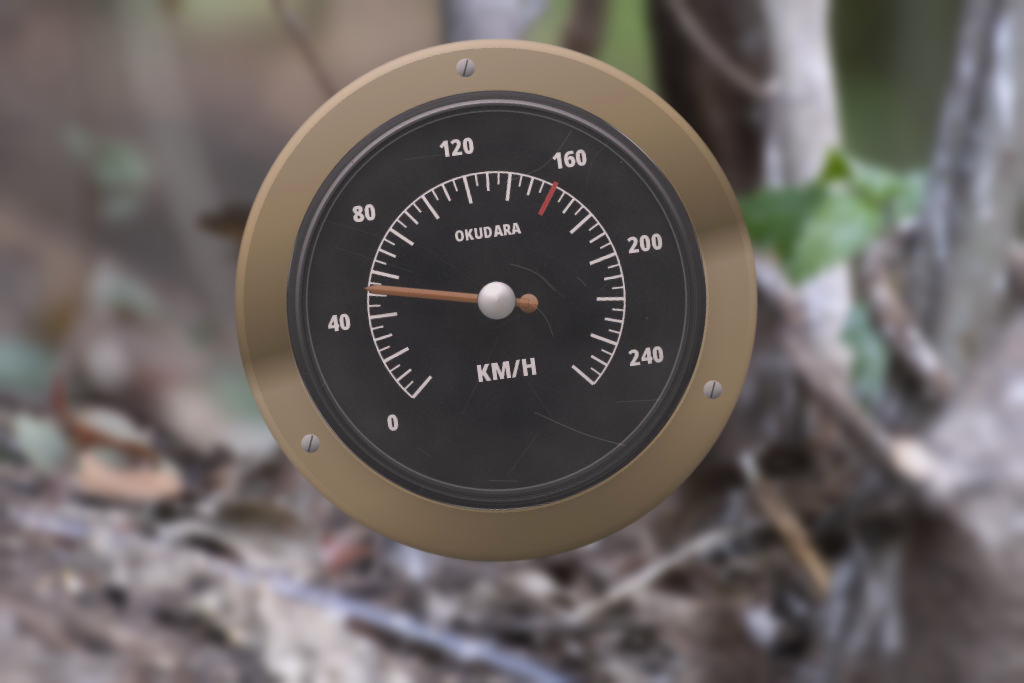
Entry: **52.5** km/h
